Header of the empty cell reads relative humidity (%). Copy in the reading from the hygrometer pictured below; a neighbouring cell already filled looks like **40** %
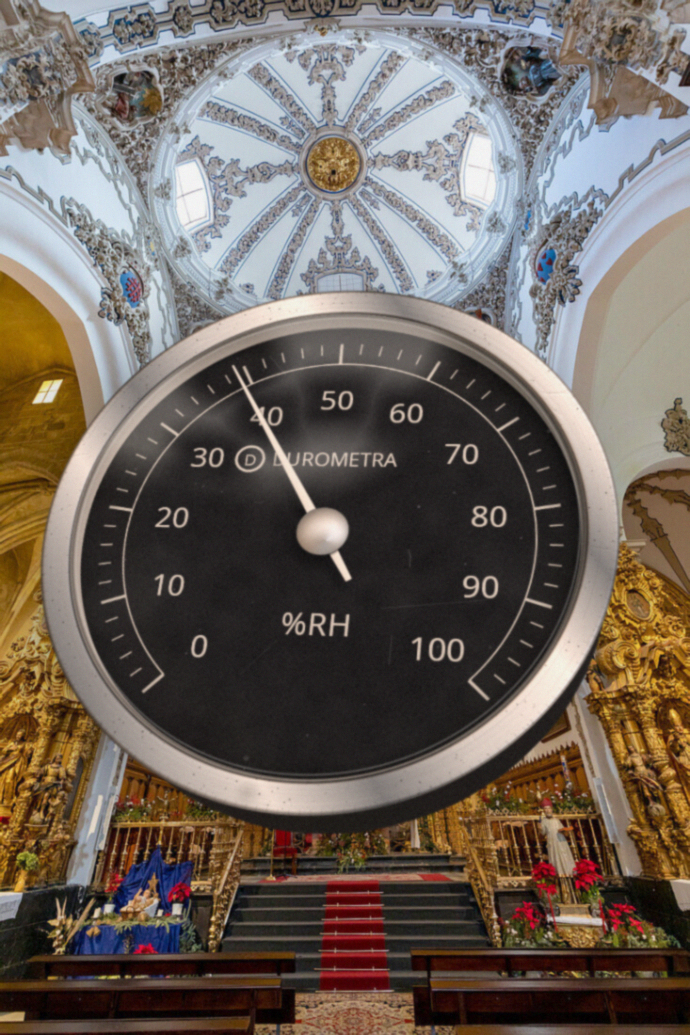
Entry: **39** %
